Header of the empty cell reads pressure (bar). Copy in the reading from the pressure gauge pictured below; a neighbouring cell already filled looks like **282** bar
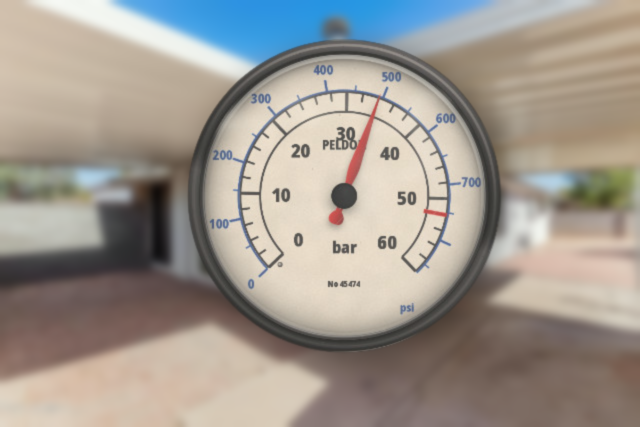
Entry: **34** bar
